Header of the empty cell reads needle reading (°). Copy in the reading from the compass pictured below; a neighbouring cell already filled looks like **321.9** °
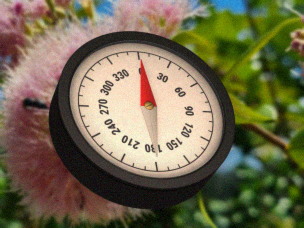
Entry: **0** °
